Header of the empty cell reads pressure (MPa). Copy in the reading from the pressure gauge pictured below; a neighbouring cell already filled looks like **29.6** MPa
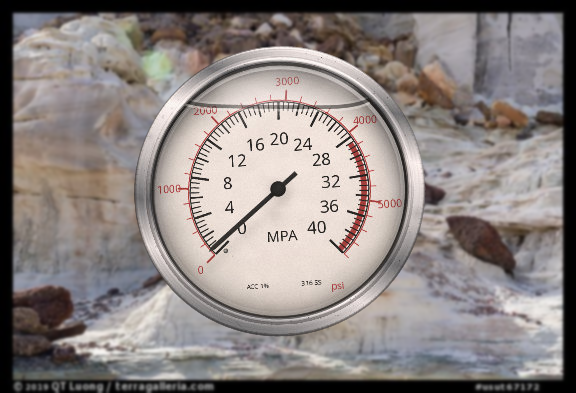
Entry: **0.5** MPa
